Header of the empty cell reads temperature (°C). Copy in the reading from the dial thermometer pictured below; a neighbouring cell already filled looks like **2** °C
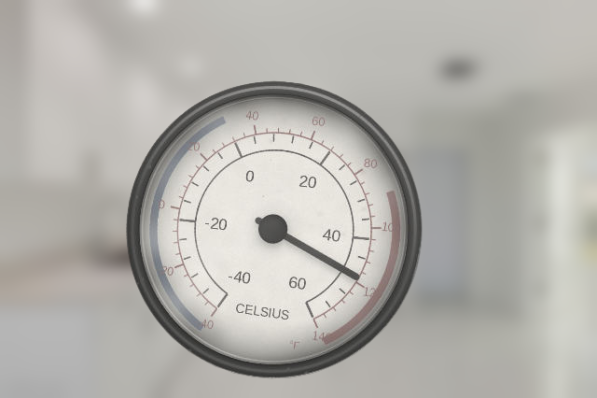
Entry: **48** °C
